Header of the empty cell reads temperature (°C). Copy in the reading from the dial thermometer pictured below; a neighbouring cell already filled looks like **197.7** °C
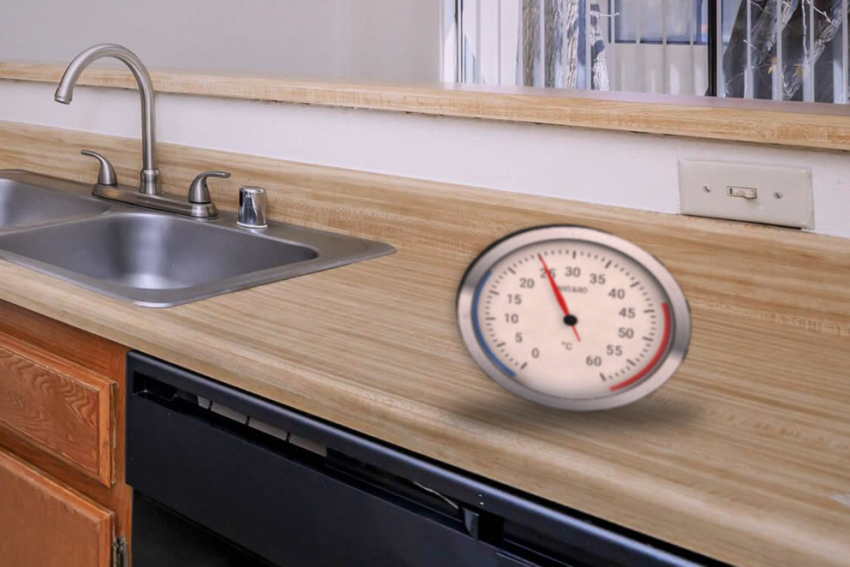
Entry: **25** °C
